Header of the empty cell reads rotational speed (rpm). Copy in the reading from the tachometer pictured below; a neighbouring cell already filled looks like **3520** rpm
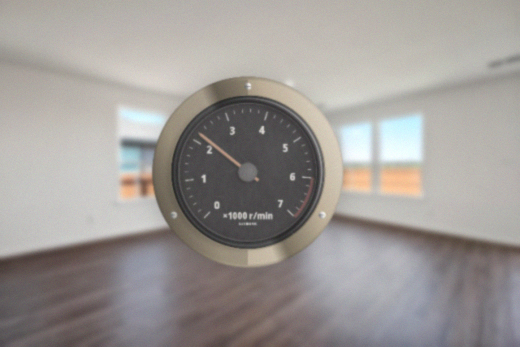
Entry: **2200** rpm
